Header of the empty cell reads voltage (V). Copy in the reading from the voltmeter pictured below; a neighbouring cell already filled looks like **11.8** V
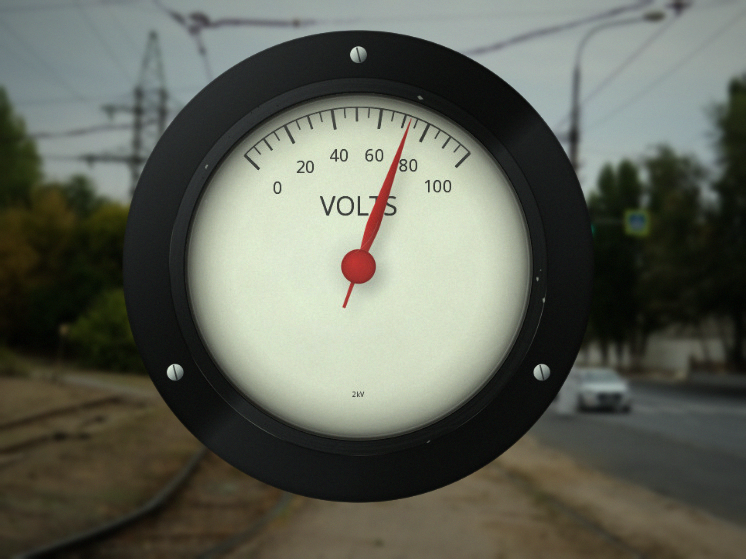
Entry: **72.5** V
